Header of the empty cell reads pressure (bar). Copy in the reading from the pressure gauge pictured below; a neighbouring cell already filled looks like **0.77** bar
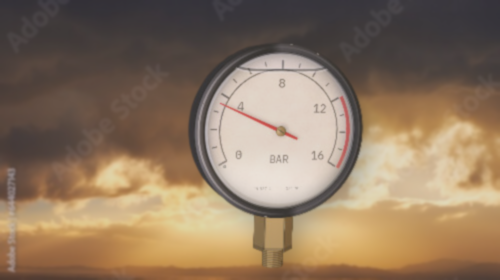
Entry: **3.5** bar
